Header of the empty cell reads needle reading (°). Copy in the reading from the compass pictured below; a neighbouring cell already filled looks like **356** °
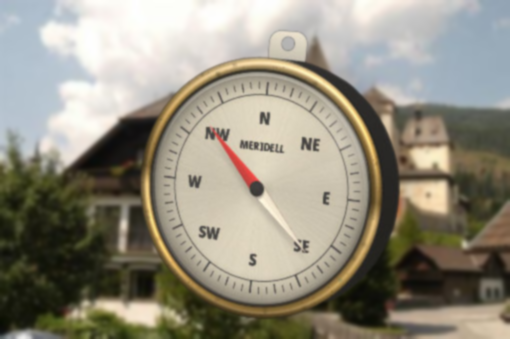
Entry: **315** °
